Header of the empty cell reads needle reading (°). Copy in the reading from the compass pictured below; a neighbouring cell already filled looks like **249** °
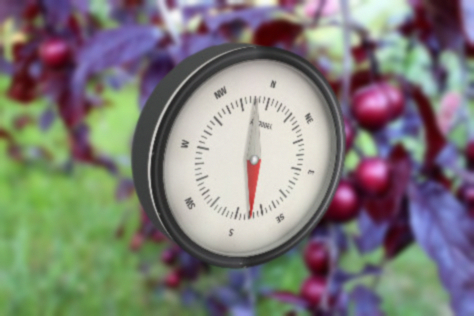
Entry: **165** °
